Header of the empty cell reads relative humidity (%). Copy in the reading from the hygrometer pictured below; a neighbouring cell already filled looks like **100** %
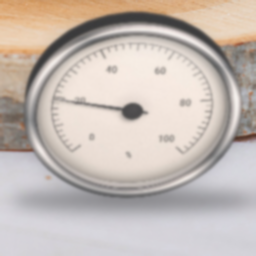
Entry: **20** %
